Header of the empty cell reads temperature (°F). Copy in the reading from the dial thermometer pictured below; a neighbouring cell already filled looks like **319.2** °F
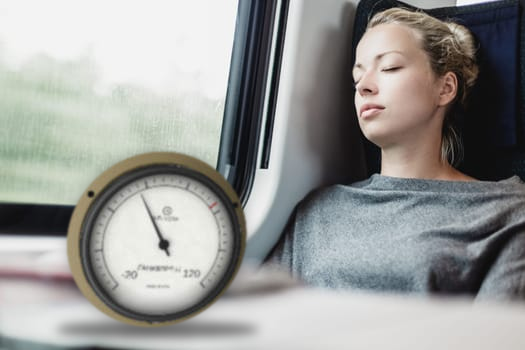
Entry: **36** °F
